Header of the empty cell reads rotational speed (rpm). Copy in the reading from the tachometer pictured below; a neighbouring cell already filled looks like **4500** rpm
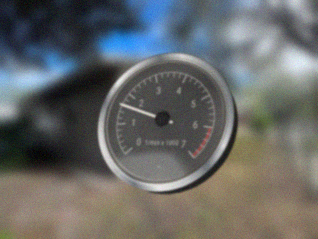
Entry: **1600** rpm
